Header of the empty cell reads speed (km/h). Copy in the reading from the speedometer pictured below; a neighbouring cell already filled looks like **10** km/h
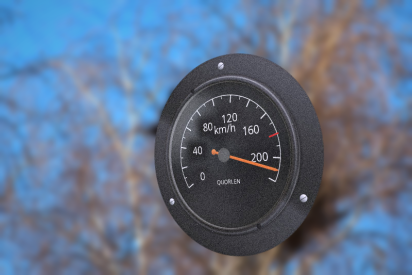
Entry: **210** km/h
